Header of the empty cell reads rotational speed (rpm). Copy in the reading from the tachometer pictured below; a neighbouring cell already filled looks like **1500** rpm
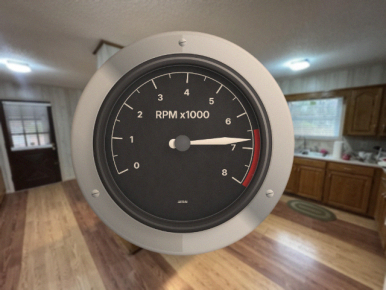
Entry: **6750** rpm
